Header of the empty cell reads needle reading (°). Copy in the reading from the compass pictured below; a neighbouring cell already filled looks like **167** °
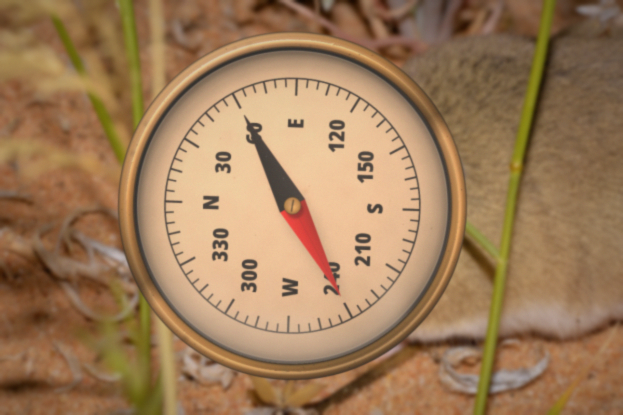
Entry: **240** °
